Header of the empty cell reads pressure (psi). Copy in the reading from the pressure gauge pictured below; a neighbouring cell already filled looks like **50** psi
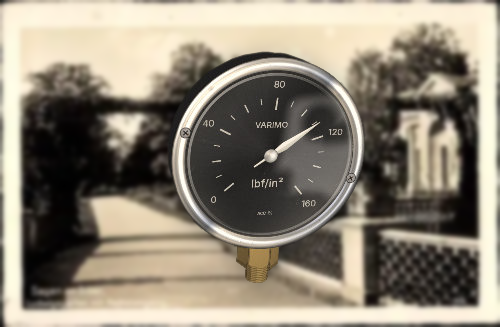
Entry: **110** psi
